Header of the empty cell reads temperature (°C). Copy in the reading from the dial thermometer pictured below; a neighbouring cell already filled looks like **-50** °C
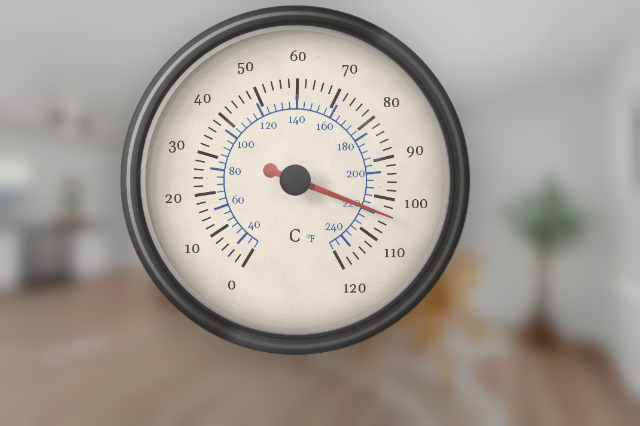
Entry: **104** °C
